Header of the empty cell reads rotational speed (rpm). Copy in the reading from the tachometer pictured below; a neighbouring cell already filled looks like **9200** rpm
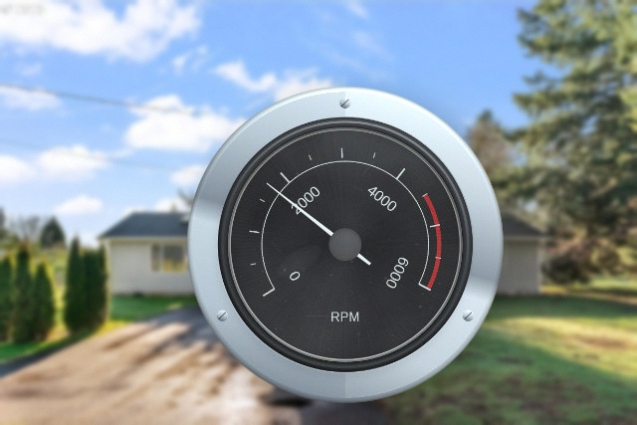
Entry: **1750** rpm
